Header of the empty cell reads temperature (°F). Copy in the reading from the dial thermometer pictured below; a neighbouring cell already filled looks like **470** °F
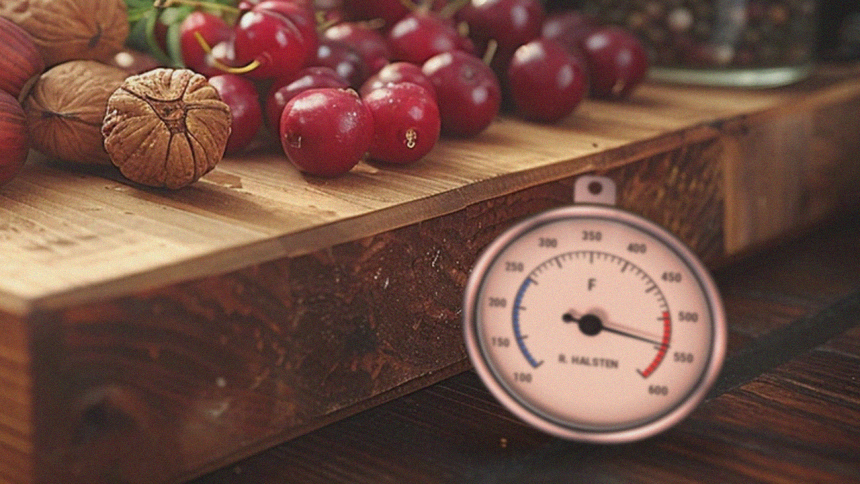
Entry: **540** °F
